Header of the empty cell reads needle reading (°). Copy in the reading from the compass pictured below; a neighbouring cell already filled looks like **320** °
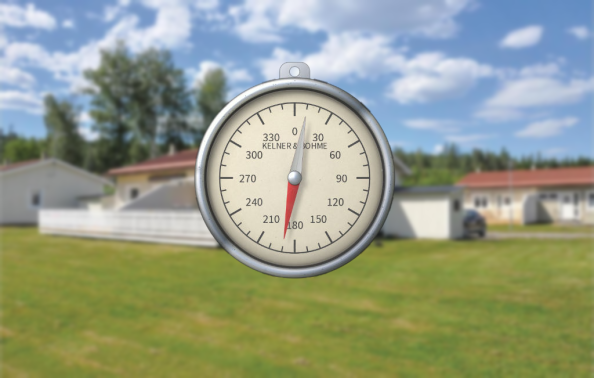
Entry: **190** °
